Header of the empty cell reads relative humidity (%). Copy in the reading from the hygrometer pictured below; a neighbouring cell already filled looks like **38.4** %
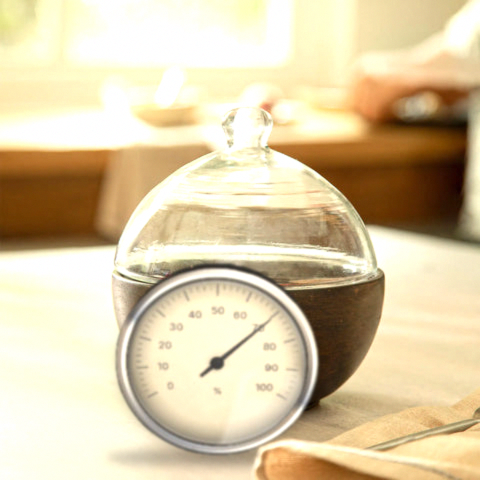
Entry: **70** %
